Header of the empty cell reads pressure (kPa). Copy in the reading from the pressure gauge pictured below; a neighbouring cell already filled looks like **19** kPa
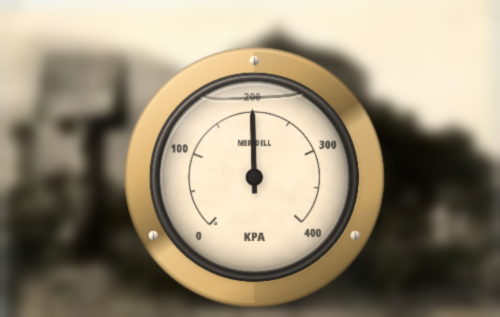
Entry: **200** kPa
